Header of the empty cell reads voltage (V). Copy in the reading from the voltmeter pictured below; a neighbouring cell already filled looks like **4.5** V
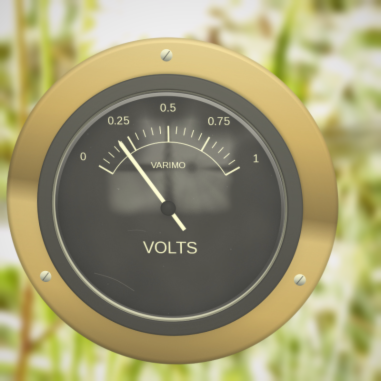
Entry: **0.2** V
